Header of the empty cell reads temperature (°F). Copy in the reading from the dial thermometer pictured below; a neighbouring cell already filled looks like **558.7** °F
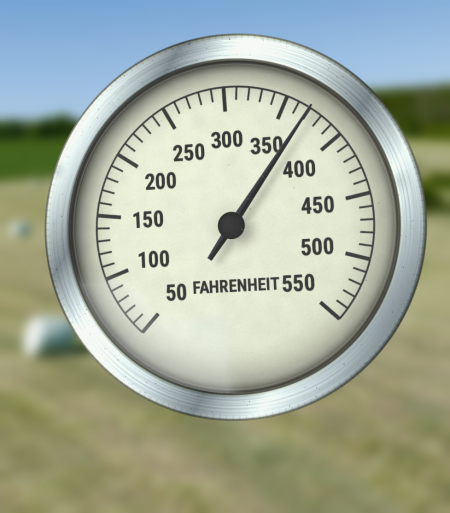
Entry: **370** °F
